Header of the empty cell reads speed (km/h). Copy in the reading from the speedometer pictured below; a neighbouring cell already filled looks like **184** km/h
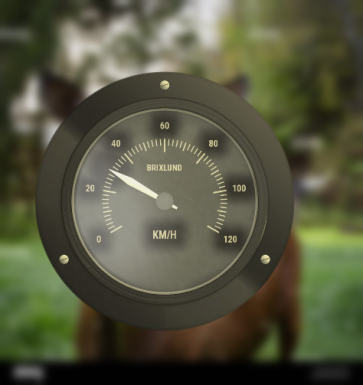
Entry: **30** km/h
